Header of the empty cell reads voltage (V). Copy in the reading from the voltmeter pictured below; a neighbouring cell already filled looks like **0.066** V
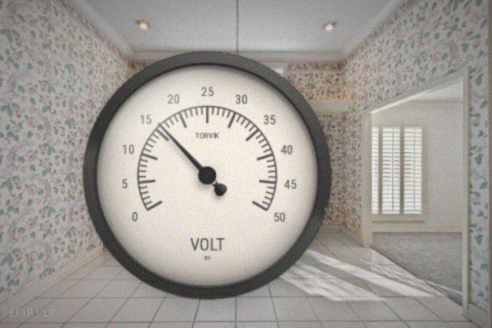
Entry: **16** V
